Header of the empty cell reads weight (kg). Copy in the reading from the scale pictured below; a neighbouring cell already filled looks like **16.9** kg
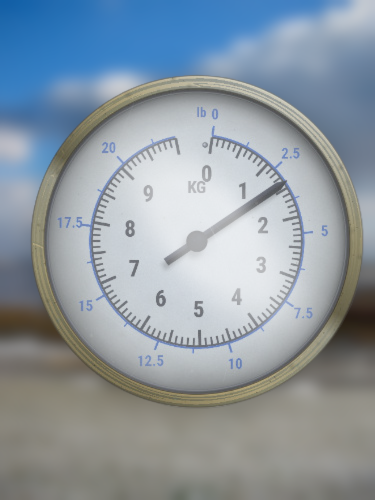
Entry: **1.4** kg
